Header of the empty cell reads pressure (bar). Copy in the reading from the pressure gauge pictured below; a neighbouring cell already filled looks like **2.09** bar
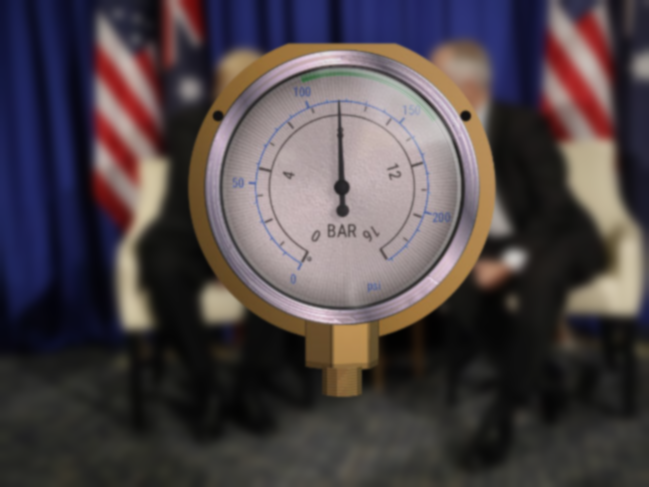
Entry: **8** bar
